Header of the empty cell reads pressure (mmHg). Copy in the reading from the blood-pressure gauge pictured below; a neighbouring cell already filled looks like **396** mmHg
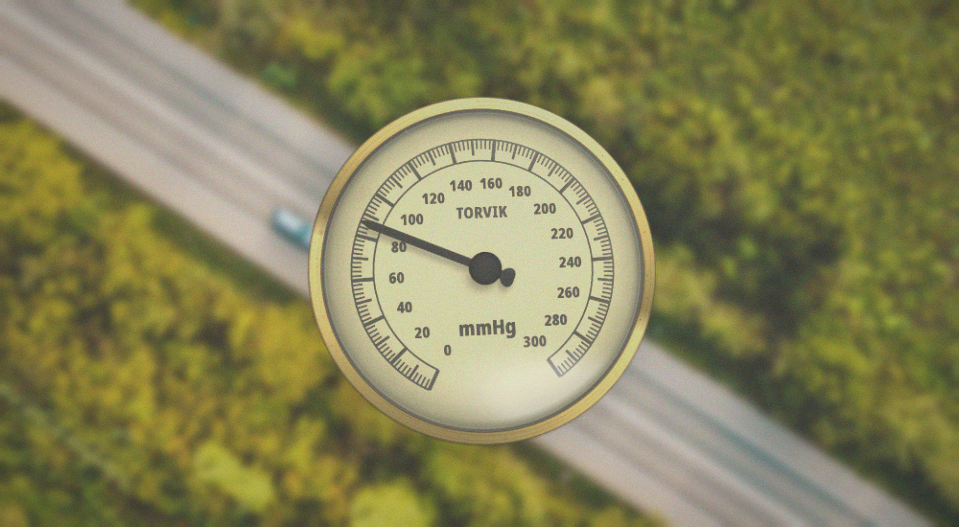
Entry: **86** mmHg
